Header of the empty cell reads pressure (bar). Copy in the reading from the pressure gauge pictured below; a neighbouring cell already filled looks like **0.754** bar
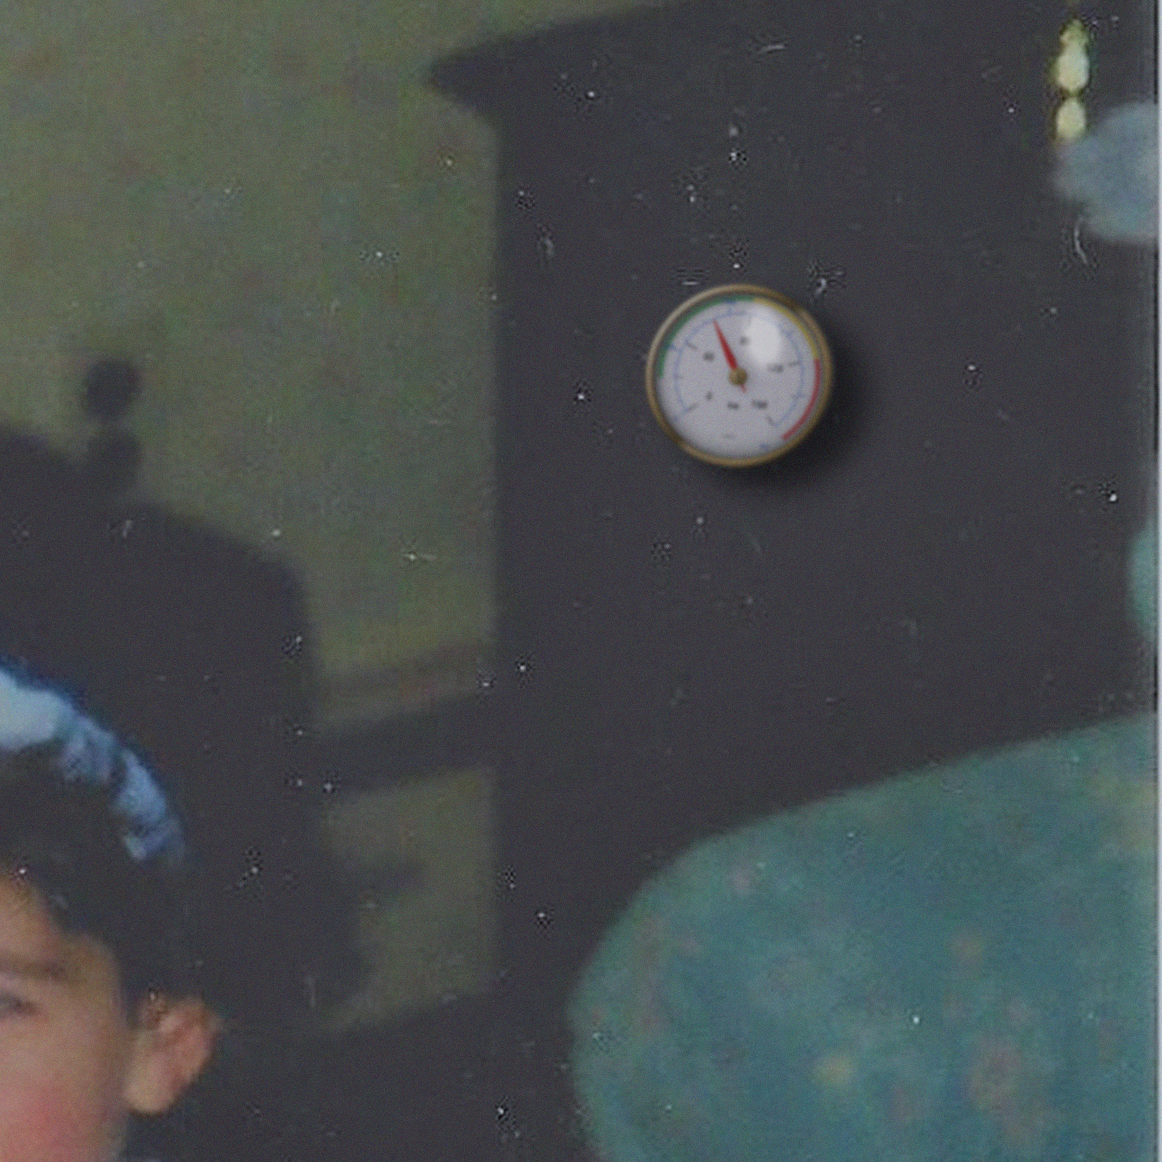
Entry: **60** bar
